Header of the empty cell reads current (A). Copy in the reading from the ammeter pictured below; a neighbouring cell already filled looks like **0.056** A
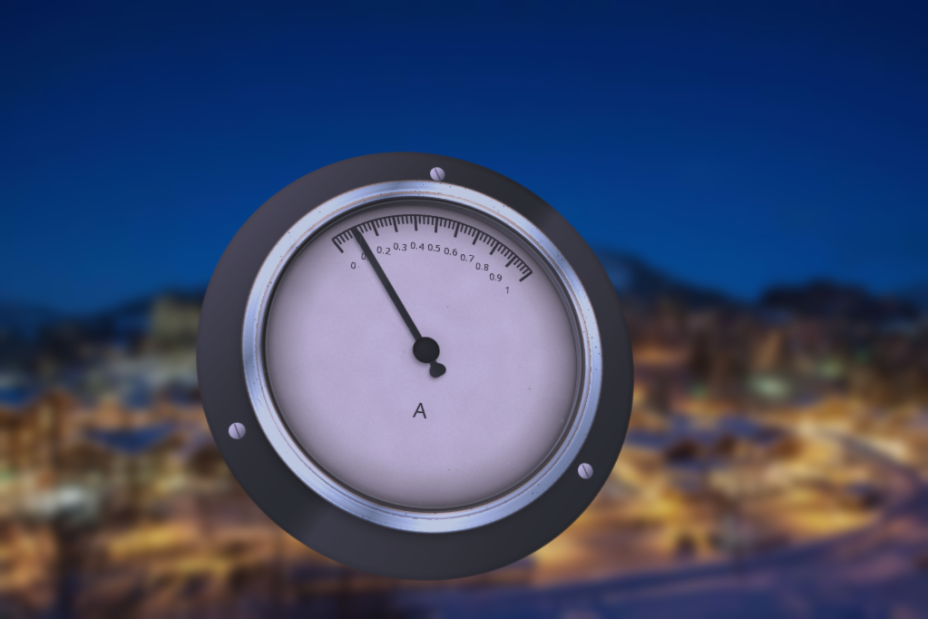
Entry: **0.1** A
